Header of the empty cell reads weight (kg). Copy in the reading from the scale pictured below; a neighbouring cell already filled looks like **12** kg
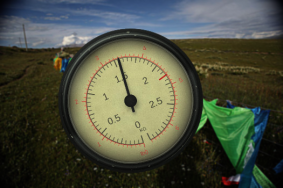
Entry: **1.55** kg
